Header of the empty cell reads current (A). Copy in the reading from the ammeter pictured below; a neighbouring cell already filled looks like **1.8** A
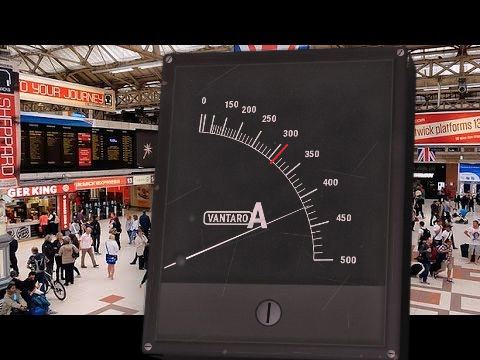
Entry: **420** A
